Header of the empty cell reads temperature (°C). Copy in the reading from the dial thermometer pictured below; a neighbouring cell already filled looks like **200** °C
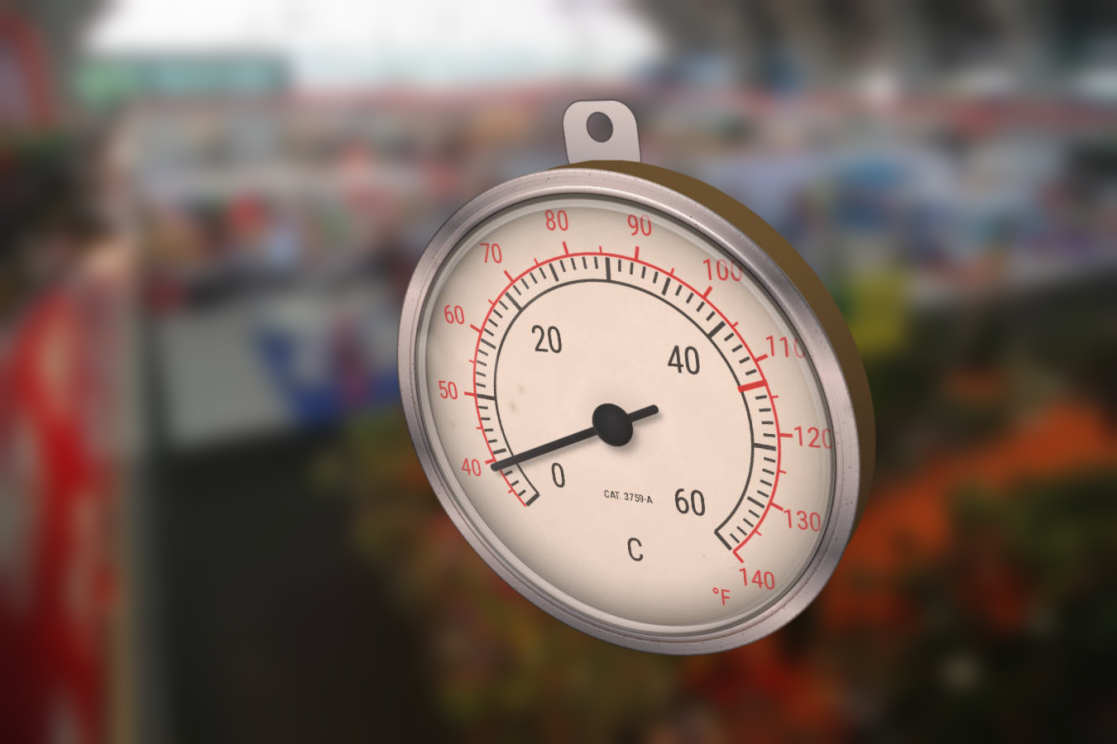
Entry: **4** °C
